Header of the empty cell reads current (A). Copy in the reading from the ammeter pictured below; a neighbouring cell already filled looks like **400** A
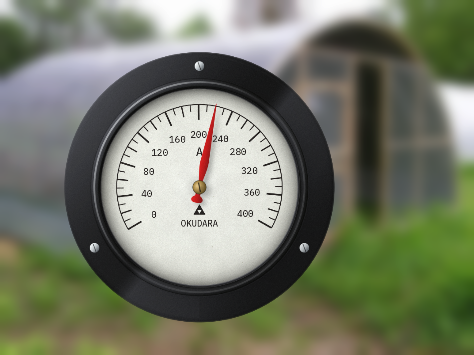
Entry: **220** A
